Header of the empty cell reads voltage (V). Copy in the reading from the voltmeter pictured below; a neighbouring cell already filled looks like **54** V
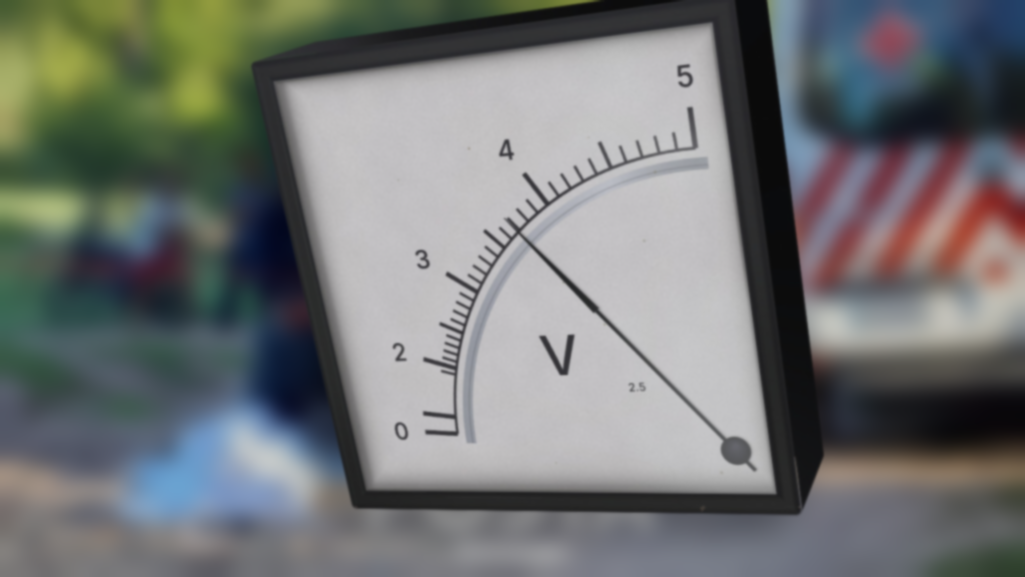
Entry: **3.7** V
